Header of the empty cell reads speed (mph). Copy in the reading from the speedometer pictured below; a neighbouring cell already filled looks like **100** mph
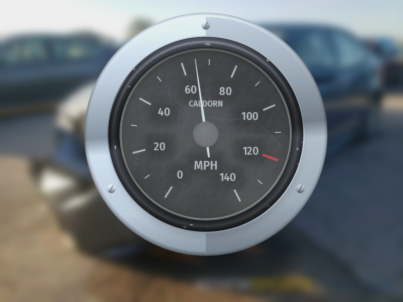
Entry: **65** mph
